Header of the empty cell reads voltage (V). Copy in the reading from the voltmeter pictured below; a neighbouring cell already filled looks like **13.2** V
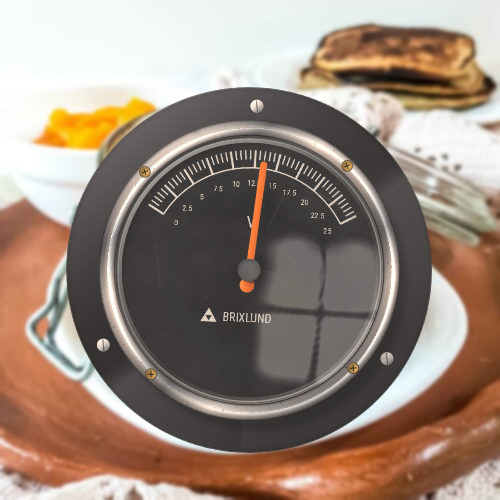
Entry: **13.5** V
